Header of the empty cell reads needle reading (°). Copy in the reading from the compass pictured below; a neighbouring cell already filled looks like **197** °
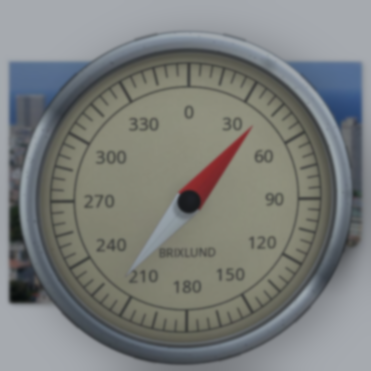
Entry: **40** °
